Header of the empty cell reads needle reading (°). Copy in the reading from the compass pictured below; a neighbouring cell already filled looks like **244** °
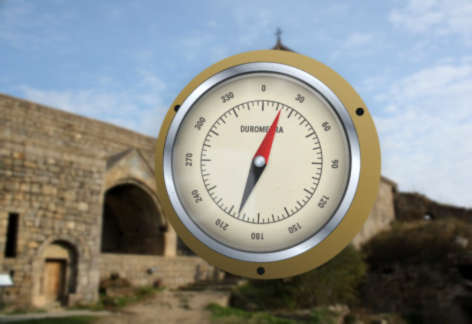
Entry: **20** °
